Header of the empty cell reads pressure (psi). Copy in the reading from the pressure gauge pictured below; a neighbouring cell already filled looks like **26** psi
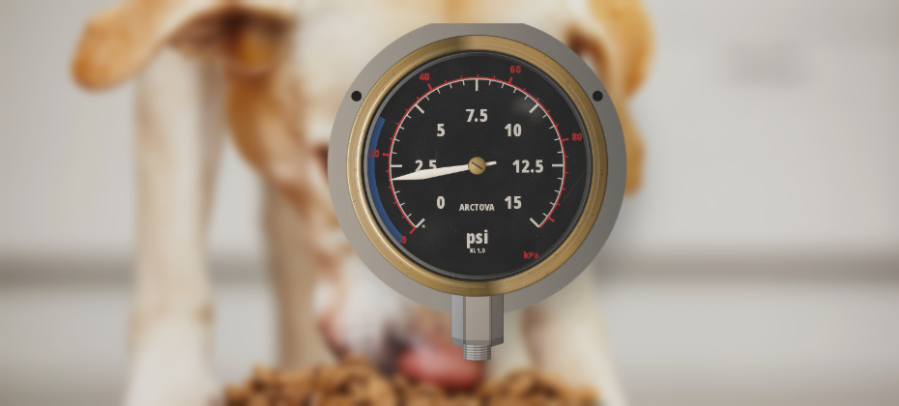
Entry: **2** psi
